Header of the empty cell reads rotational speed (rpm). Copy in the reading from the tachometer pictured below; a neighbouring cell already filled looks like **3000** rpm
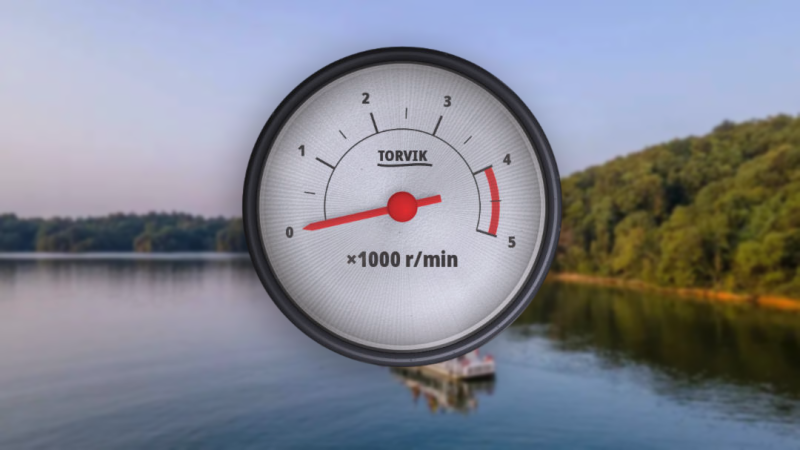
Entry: **0** rpm
